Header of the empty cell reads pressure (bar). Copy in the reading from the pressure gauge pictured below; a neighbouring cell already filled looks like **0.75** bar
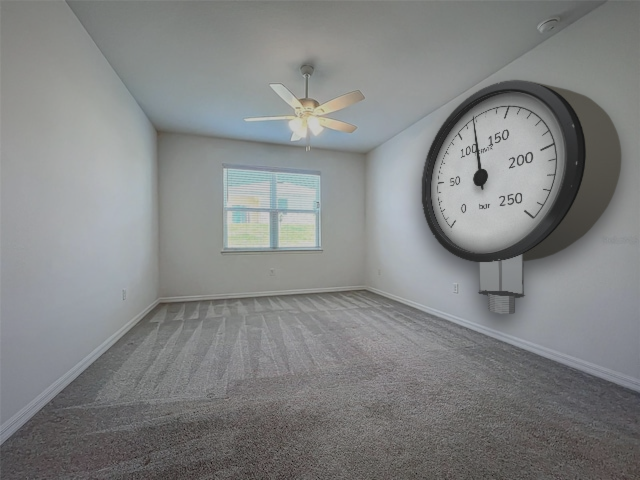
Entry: **120** bar
